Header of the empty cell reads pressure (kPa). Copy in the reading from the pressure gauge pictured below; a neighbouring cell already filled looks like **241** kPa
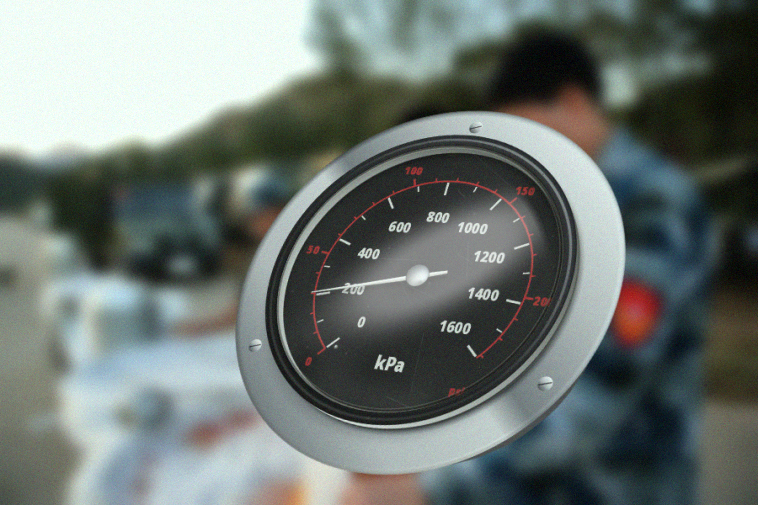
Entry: **200** kPa
